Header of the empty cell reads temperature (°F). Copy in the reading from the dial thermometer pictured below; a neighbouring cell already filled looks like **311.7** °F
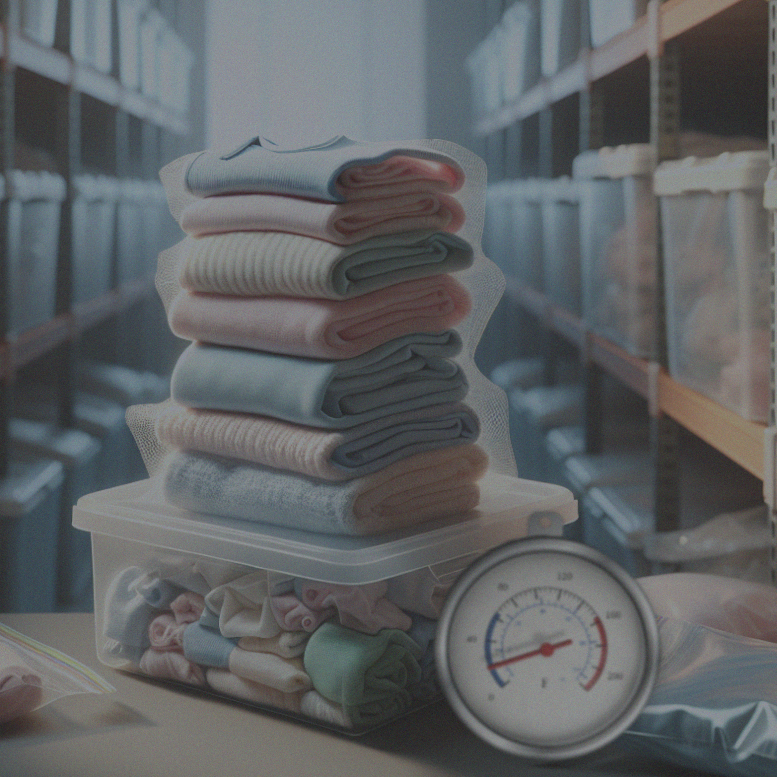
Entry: **20** °F
